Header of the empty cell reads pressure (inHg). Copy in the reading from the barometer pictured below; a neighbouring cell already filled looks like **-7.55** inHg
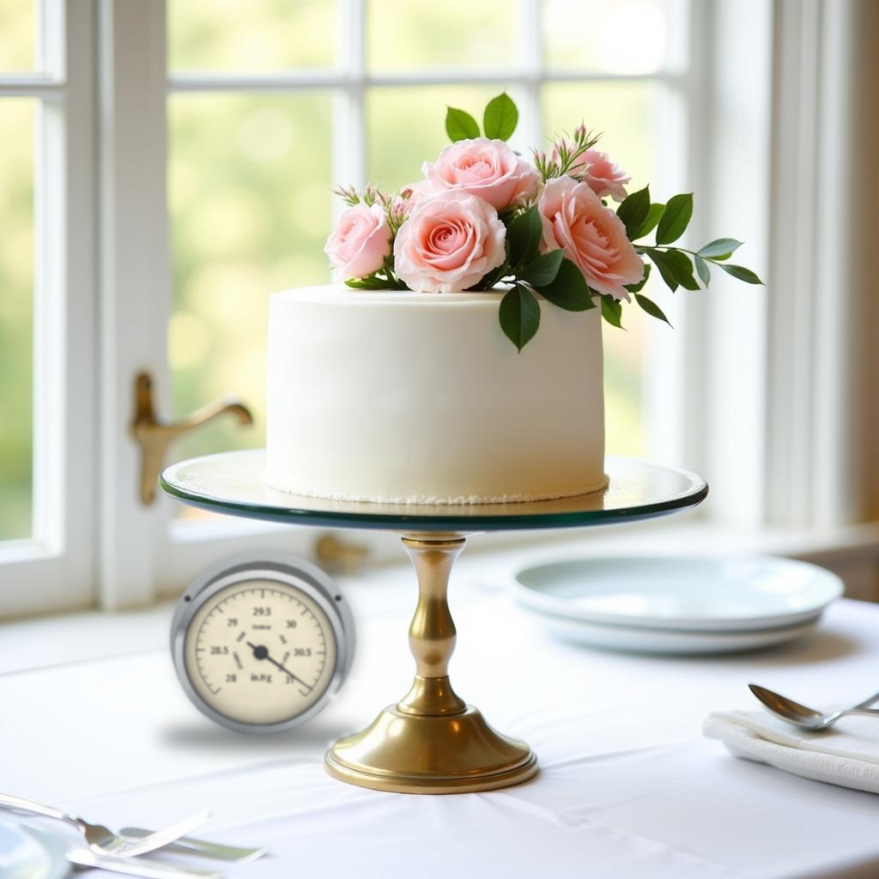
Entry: **30.9** inHg
